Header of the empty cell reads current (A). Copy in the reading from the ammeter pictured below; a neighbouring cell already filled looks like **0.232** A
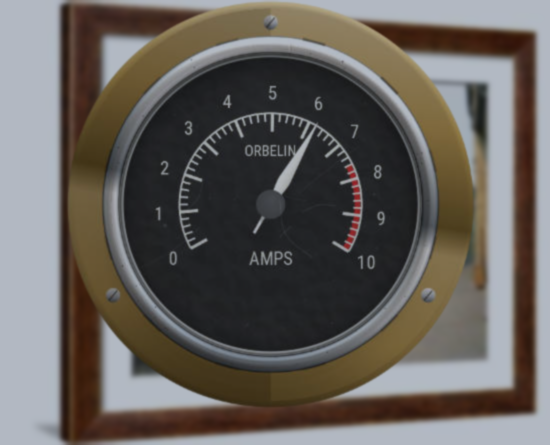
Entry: **6.2** A
